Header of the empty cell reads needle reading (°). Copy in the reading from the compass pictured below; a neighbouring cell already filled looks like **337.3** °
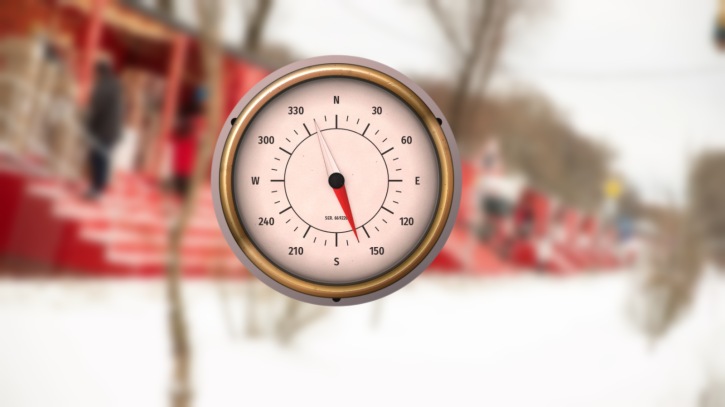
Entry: **160** °
